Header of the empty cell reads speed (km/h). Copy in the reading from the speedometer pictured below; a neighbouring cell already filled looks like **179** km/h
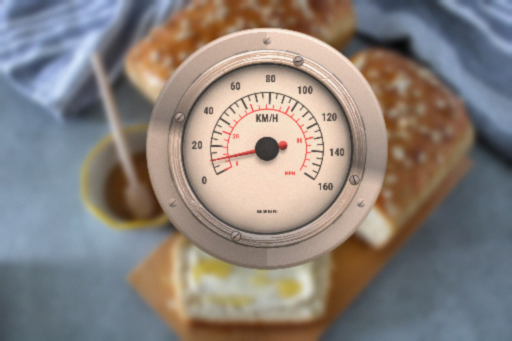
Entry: **10** km/h
